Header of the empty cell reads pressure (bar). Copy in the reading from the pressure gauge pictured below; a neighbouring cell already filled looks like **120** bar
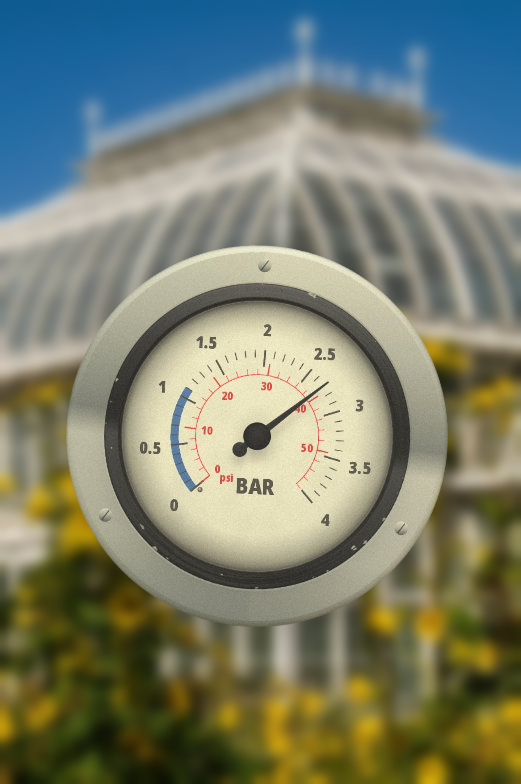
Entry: **2.7** bar
